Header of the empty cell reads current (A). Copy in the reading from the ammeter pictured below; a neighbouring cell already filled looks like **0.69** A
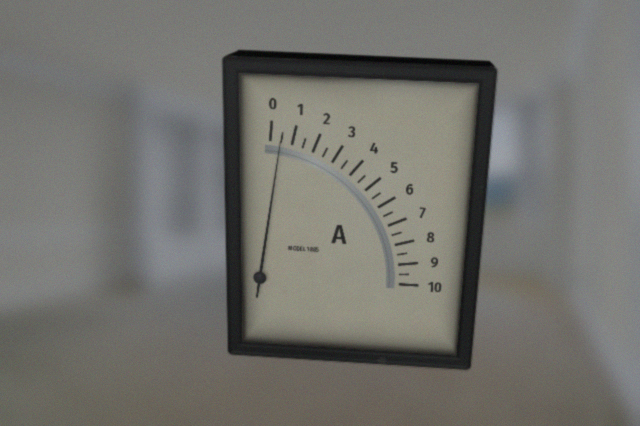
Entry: **0.5** A
